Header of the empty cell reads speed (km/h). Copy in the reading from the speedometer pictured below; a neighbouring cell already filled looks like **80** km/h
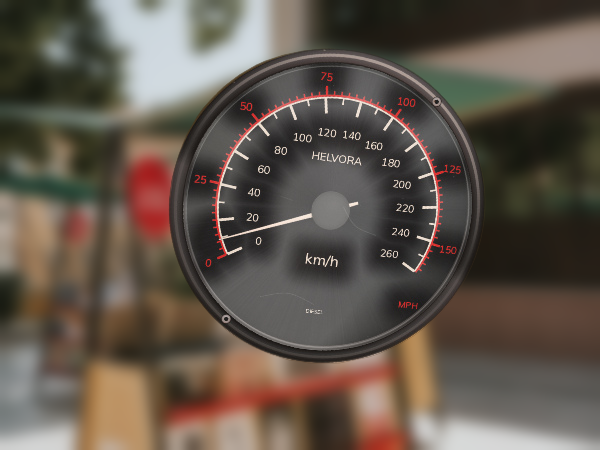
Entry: **10** km/h
